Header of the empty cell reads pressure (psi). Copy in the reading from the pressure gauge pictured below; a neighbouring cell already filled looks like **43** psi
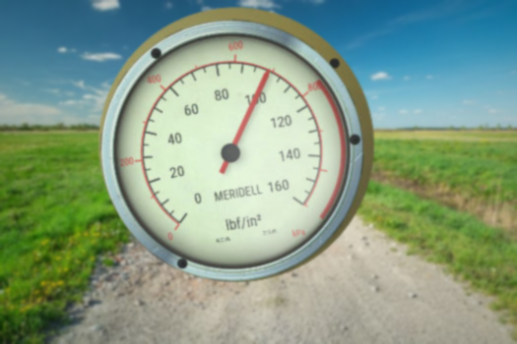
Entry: **100** psi
